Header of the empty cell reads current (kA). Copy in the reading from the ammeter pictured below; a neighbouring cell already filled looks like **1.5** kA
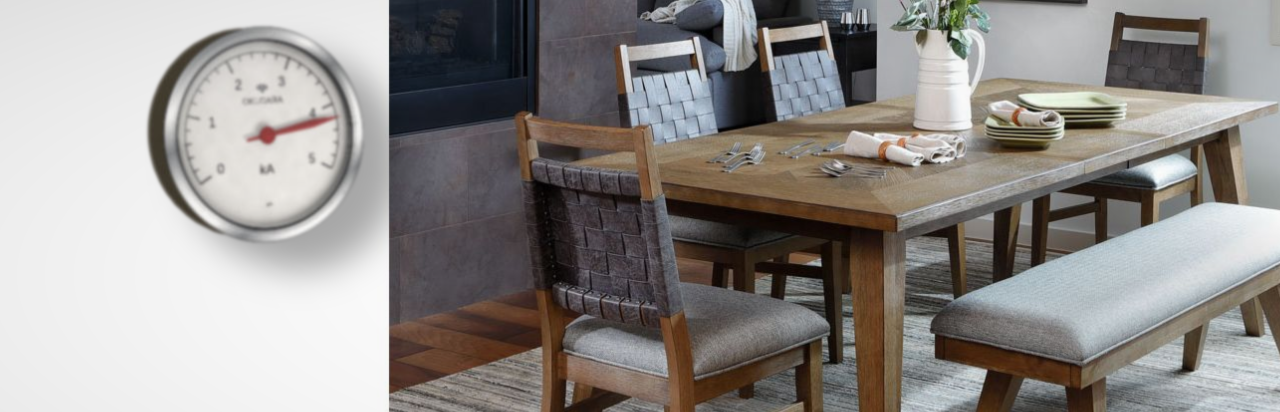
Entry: **4.2** kA
